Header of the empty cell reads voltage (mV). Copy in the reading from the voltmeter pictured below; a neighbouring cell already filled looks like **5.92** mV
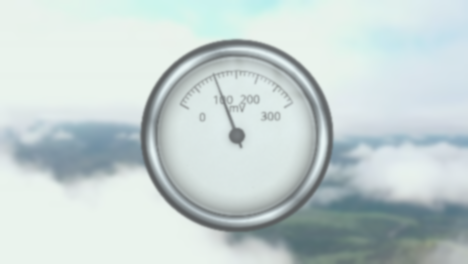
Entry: **100** mV
